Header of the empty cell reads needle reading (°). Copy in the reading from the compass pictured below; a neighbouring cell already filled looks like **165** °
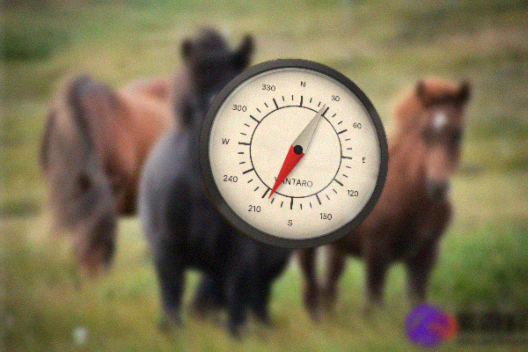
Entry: **205** °
